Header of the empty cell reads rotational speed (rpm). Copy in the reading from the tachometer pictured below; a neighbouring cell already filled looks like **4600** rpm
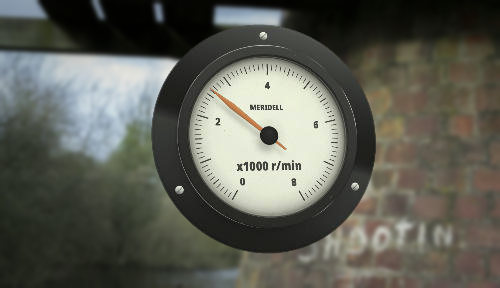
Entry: **2600** rpm
